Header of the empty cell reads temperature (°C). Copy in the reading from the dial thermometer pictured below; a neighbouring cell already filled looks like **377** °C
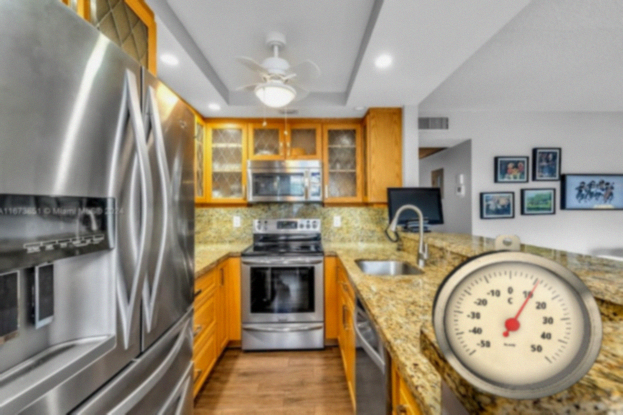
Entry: **10** °C
